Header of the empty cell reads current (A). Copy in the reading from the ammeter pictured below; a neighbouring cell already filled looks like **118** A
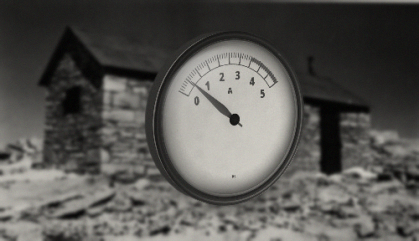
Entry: **0.5** A
